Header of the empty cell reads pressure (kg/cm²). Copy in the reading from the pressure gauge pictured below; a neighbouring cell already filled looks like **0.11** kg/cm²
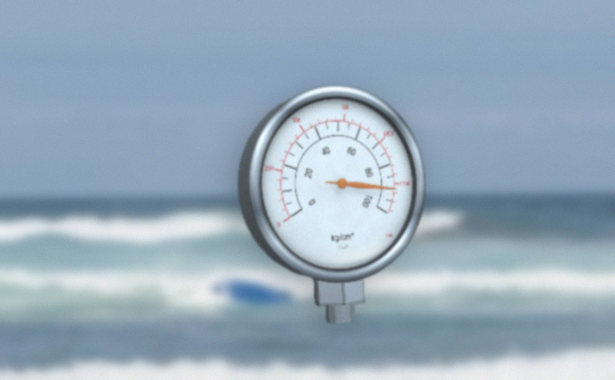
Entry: **90** kg/cm²
